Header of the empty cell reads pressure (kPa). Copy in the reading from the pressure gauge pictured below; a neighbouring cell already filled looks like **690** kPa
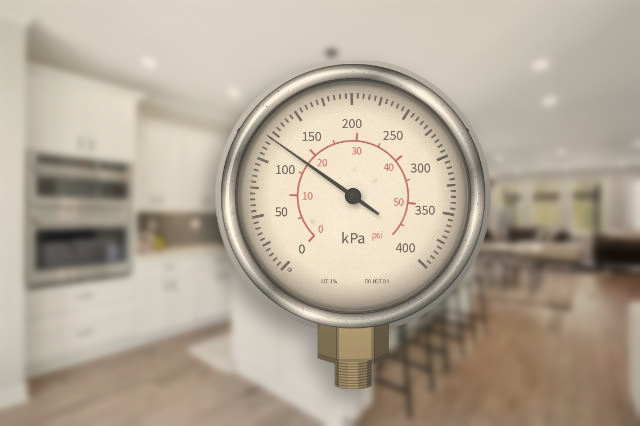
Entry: **120** kPa
